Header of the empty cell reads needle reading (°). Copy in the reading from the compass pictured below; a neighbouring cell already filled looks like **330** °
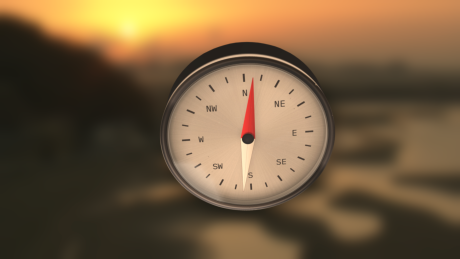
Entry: **7.5** °
